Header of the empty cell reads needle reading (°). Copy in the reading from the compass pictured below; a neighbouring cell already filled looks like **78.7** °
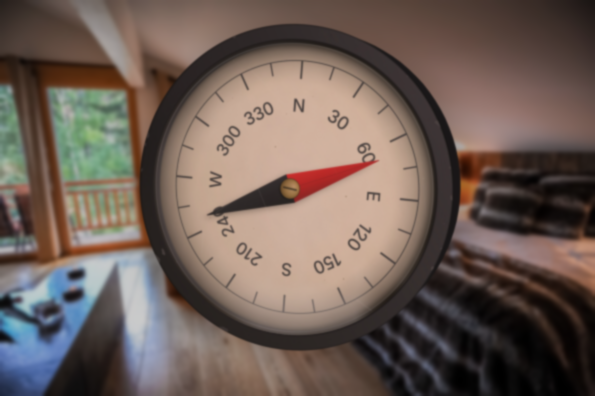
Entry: **67.5** °
